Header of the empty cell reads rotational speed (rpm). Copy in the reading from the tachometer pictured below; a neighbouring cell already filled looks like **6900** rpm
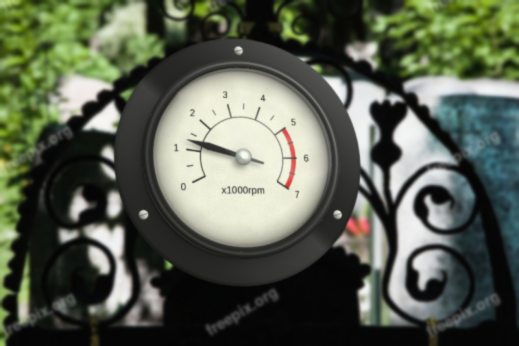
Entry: **1250** rpm
